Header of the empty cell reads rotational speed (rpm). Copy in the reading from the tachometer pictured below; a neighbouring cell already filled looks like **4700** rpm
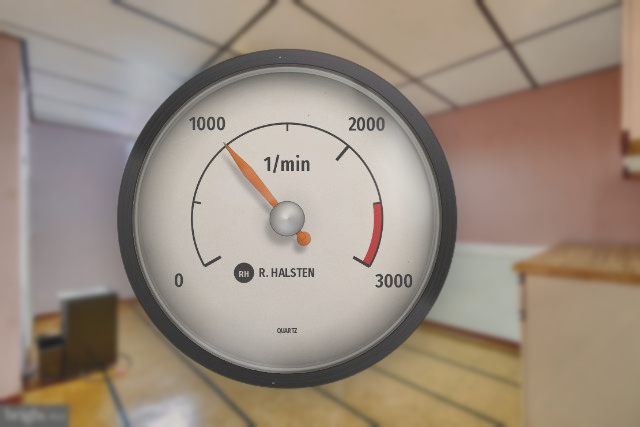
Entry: **1000** rpm
